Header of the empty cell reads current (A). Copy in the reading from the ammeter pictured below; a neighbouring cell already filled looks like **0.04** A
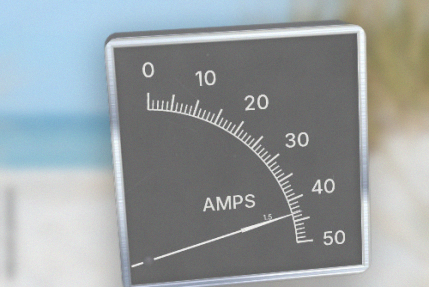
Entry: **43** A
